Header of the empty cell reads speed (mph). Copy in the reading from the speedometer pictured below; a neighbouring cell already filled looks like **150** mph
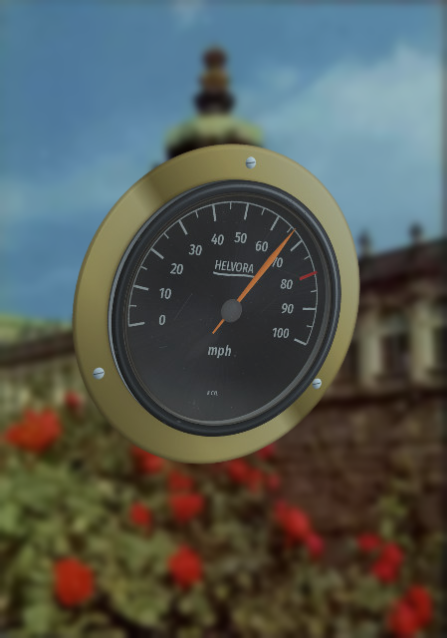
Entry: **65** mph
